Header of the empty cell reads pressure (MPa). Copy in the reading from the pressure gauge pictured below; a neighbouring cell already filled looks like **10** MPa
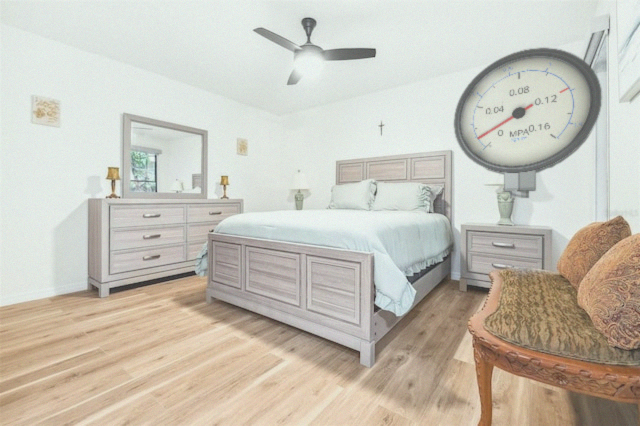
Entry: **0.01** MPa
